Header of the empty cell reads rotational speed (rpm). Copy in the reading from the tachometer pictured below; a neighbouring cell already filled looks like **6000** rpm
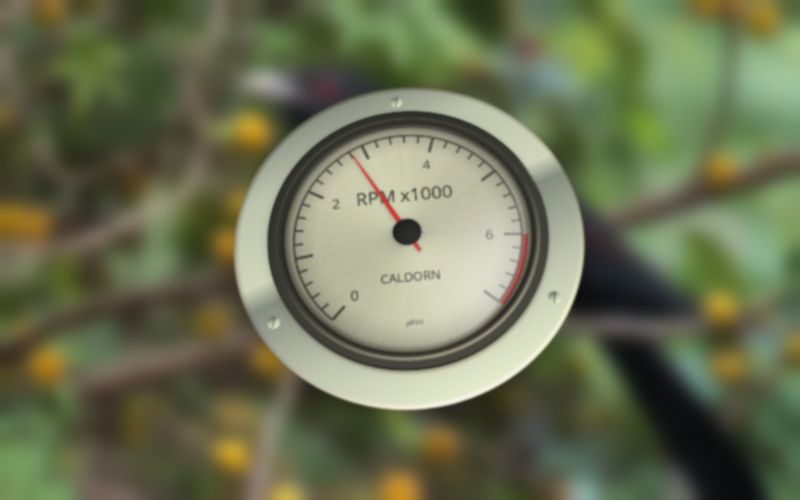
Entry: **2800** rpm
